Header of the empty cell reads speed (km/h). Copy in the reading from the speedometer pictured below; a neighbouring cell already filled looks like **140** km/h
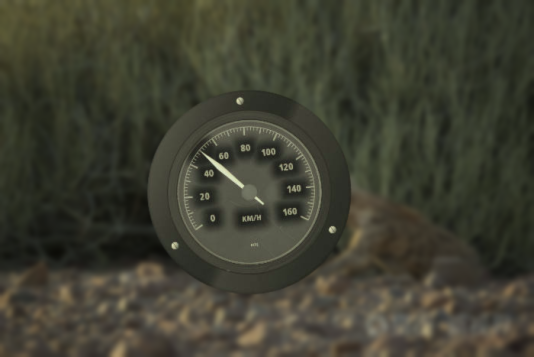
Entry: **50** km/h
